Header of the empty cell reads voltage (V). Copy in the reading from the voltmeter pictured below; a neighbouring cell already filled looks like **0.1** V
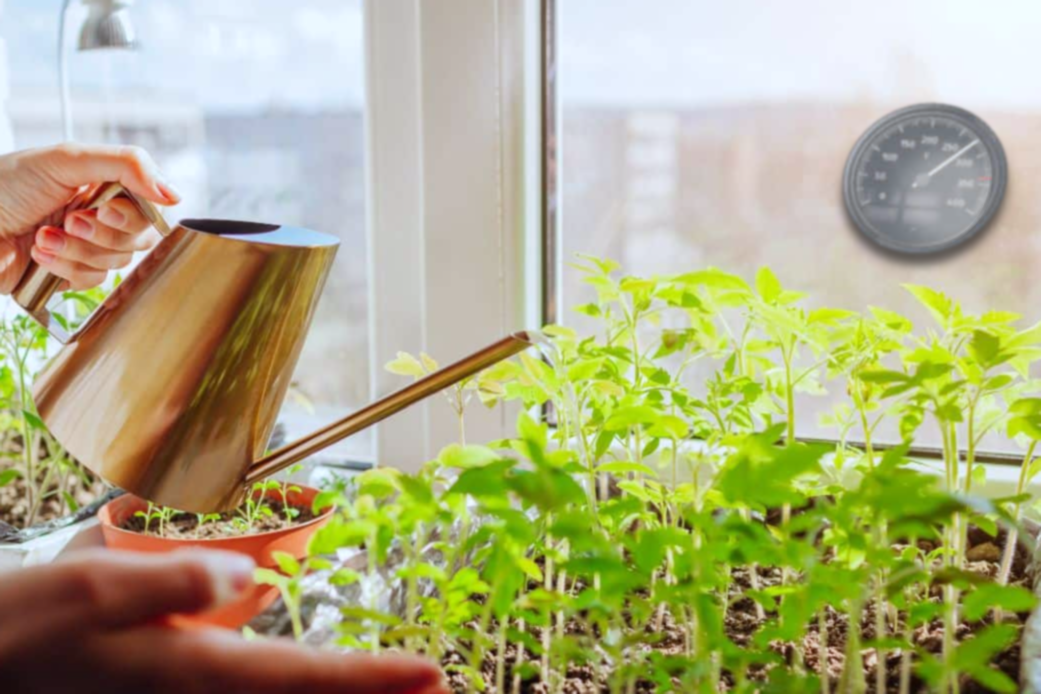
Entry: **275** V
